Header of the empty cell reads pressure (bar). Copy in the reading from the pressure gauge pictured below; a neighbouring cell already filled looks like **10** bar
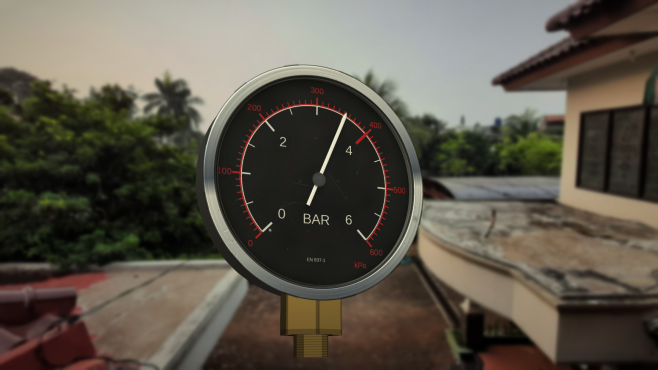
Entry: **3.5** bar
